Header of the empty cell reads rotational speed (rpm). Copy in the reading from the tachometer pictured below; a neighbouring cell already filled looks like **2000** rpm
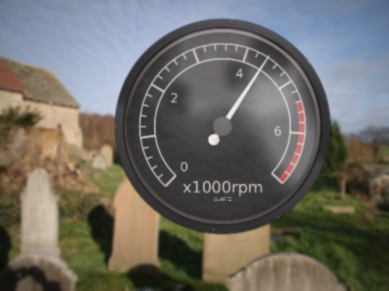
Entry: **4400** rpm
